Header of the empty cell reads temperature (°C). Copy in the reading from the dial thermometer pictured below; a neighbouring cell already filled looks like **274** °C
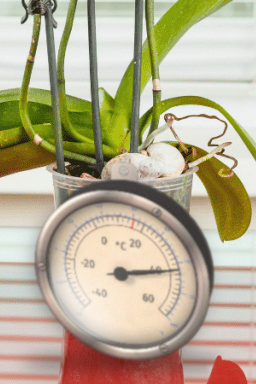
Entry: **40** °C
